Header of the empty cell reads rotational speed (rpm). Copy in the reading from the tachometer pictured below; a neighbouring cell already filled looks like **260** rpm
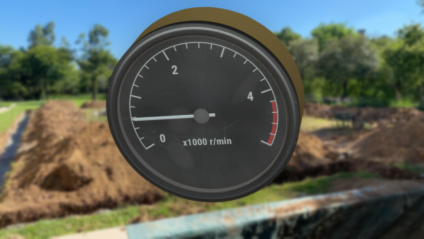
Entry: **600** rpm
